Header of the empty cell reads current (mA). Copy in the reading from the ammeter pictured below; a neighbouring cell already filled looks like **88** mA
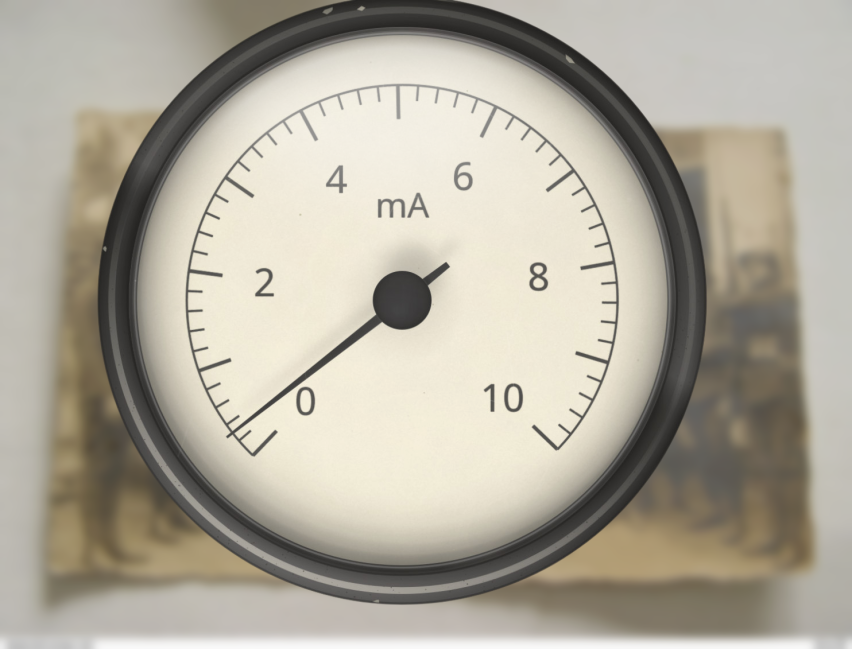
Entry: **0.3** mA
